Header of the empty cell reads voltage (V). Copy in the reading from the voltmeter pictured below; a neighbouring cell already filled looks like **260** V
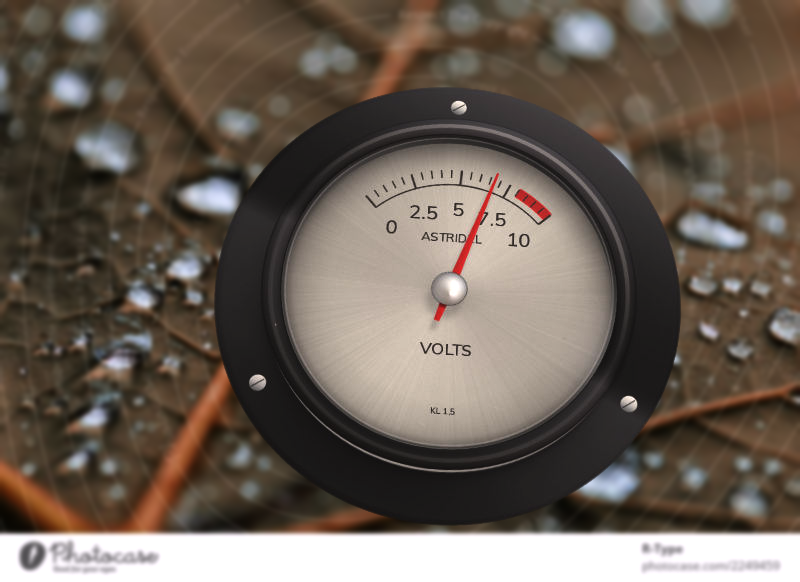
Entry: **6.75** V
